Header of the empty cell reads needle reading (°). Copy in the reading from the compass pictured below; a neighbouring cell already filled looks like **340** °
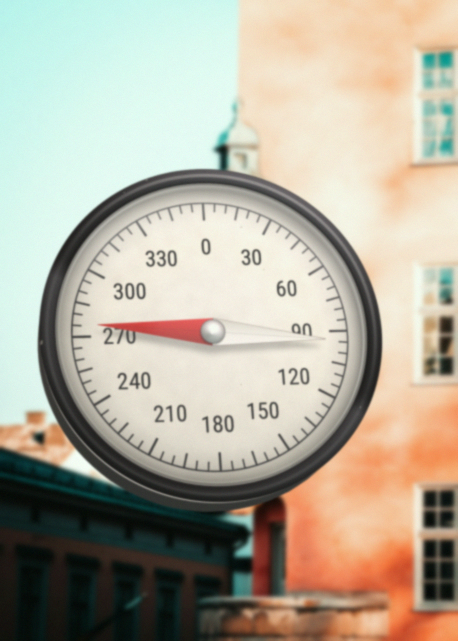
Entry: **275** °
